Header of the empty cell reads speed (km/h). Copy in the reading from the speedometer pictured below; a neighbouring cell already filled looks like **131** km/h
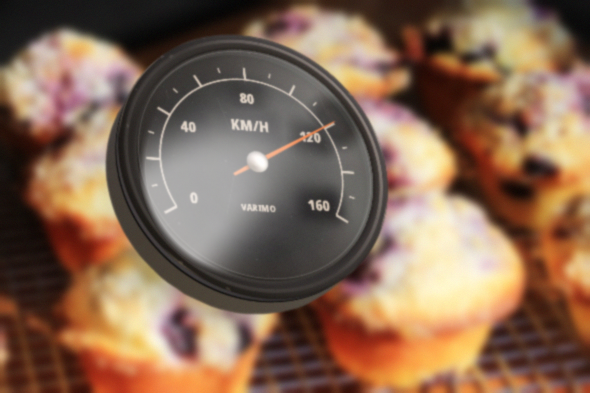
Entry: **120** km/h
